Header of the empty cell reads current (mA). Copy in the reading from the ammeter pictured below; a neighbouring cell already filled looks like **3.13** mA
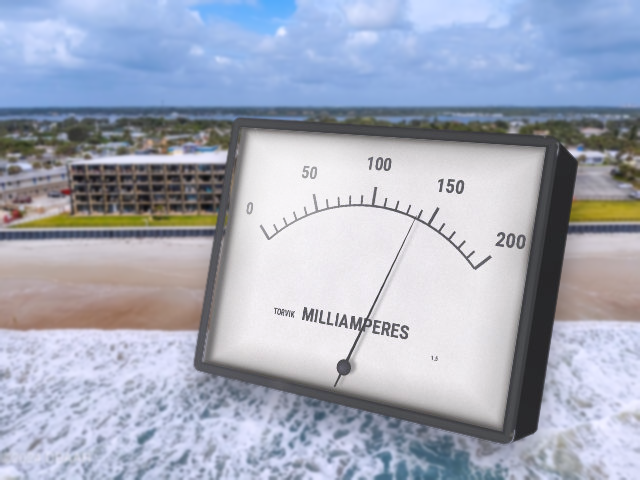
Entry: **140** mA
